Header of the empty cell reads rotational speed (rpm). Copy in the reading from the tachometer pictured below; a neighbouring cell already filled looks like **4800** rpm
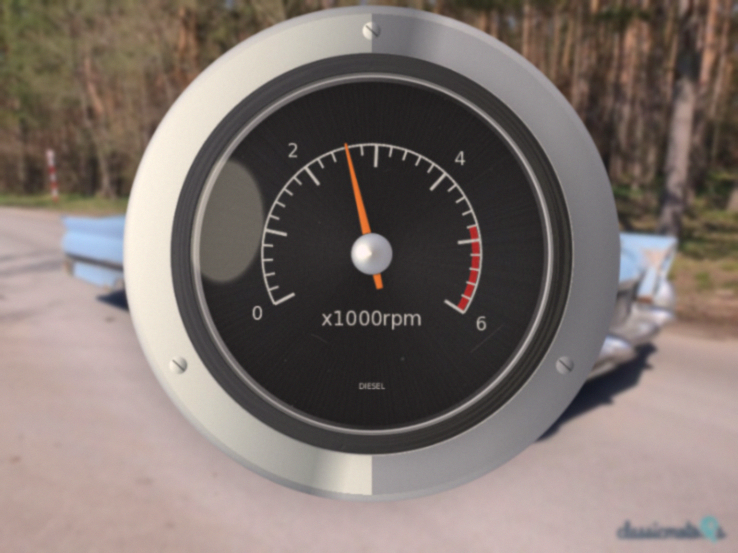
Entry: **2600** rpm
